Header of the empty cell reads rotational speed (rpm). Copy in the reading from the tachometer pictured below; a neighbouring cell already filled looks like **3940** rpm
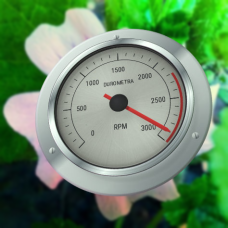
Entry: **2900** rpm
